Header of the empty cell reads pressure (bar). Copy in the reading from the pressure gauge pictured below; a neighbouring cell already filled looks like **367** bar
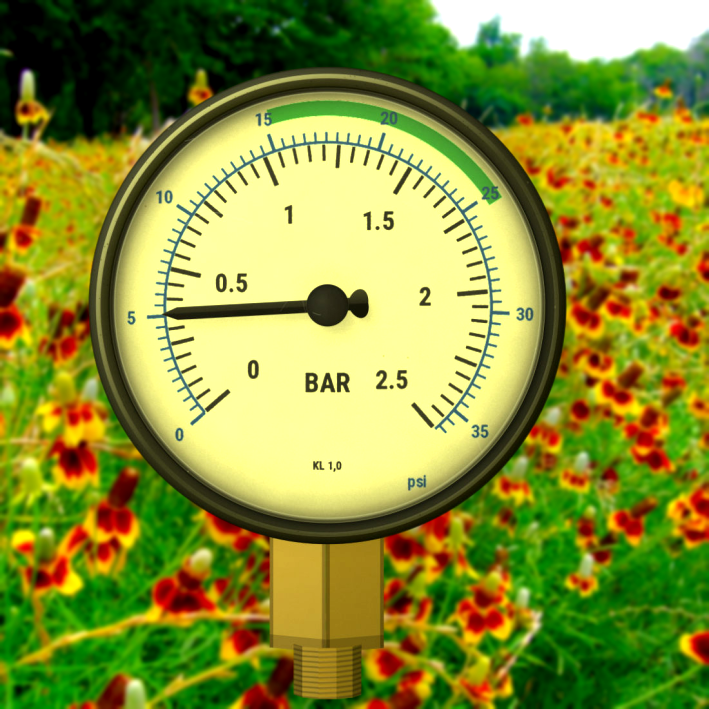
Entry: **0.35** bar
